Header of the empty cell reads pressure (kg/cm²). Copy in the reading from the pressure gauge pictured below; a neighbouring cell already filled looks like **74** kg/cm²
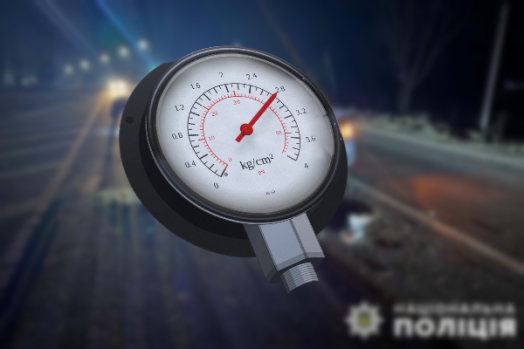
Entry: **2.8** kg/cm²
